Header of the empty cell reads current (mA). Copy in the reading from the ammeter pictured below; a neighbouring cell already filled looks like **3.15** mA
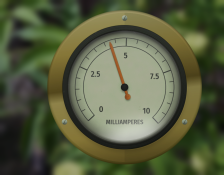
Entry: **4.25** mA
